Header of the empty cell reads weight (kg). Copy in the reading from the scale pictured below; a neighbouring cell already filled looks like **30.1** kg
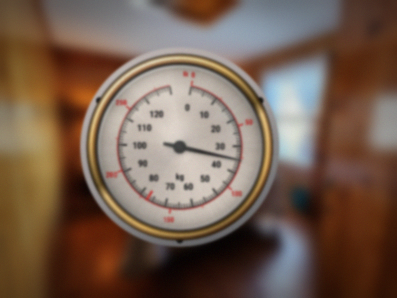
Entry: **35** kg
